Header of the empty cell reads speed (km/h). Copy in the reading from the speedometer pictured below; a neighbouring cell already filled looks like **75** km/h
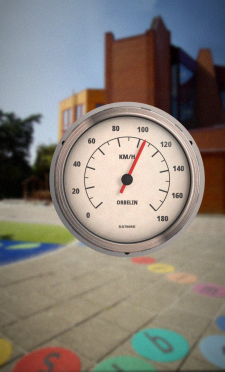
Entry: **105** km/h
